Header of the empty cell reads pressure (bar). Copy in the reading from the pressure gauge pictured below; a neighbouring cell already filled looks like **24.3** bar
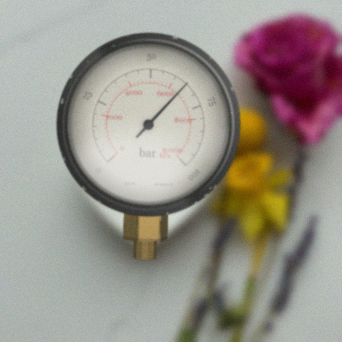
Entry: **65** bar
